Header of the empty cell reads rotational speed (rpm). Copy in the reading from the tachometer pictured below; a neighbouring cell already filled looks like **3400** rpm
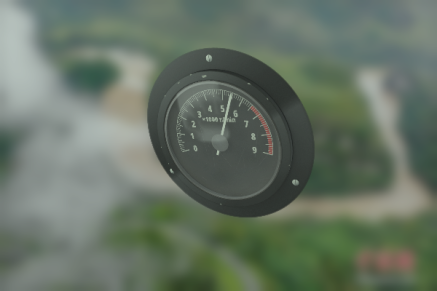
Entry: **5500** rpm
